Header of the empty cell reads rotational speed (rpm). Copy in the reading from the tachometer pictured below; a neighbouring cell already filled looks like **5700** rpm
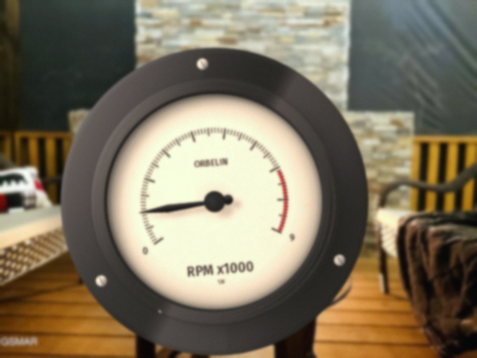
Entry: **1000** rpm
